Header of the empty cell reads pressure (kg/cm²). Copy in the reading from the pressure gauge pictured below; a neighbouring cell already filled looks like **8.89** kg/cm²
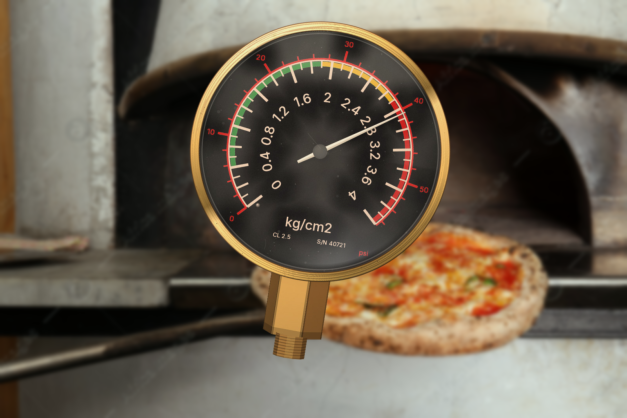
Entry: **2.85** kg/cm²
